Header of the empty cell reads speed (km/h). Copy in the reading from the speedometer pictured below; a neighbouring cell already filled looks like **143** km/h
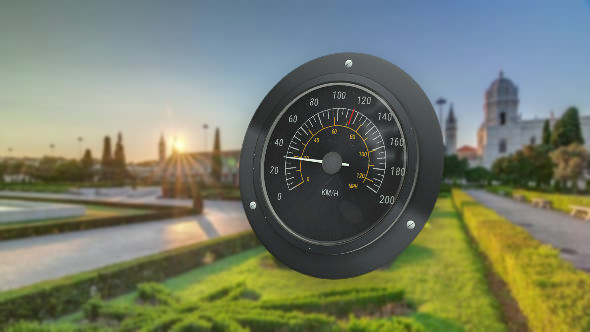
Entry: **30** km/h
